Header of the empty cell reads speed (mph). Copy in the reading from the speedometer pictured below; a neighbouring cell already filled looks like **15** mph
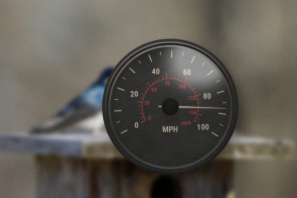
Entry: **87.5** mph
